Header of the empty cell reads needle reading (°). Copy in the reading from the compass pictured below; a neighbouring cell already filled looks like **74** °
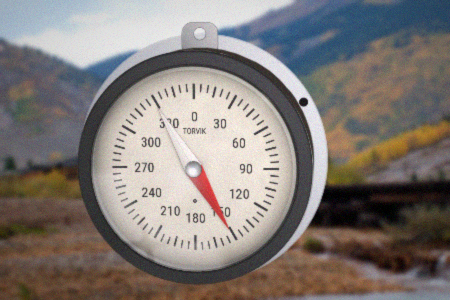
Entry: **150** °
